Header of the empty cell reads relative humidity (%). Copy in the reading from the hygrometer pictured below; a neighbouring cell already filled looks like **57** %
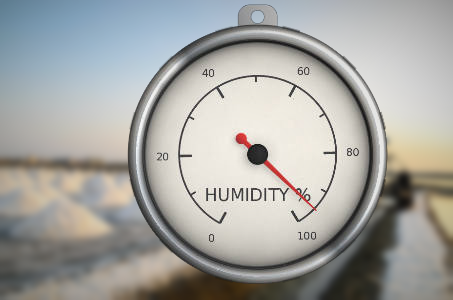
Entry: **95** %
